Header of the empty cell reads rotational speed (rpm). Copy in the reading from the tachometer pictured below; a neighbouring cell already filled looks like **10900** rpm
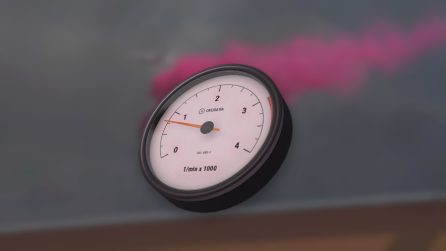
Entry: **750** rpm
